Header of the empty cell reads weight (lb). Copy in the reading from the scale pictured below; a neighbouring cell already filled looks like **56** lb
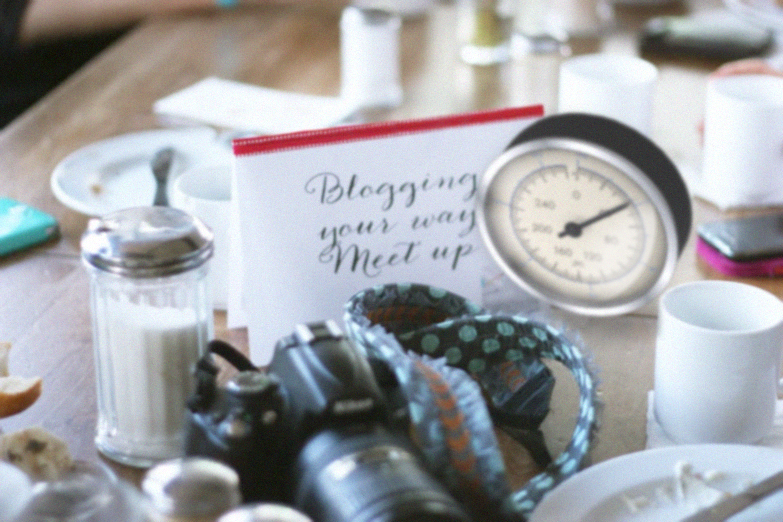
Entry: **40** lb
